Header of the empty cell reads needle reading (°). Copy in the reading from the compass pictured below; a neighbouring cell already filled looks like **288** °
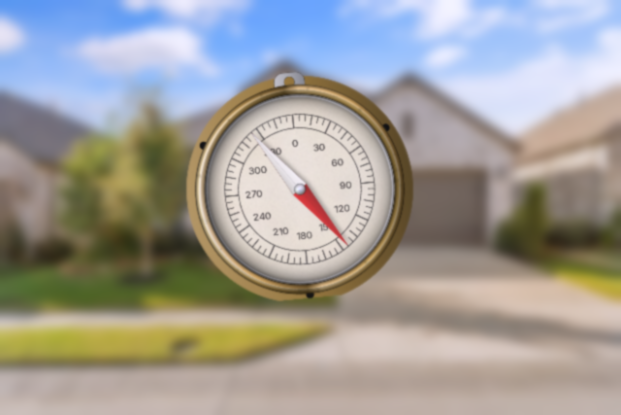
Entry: **145** °
